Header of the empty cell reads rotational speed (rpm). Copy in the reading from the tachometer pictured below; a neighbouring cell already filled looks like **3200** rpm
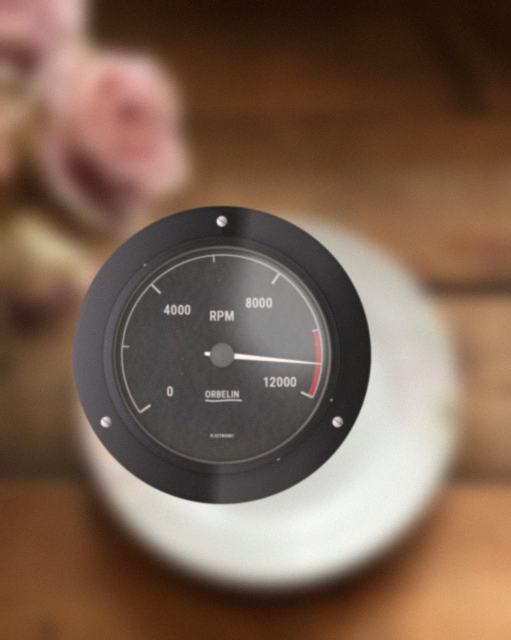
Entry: **11000** rpm
